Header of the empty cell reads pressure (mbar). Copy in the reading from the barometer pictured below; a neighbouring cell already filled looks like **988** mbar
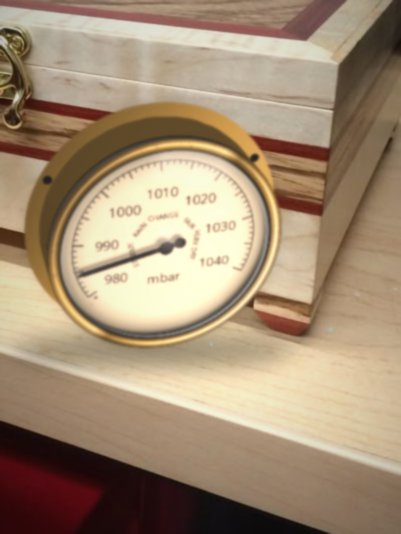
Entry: **985** mbar
